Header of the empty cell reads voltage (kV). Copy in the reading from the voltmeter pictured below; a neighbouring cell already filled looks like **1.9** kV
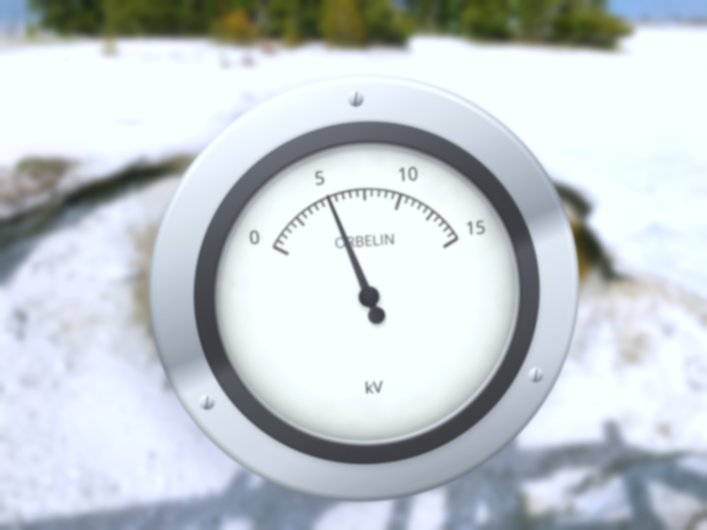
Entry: **5** kV
